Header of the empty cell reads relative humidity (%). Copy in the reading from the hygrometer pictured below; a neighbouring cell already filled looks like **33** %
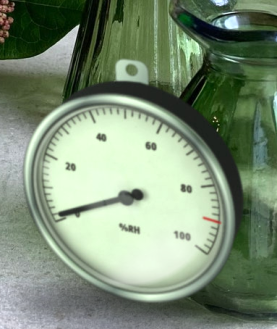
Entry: **2** %
